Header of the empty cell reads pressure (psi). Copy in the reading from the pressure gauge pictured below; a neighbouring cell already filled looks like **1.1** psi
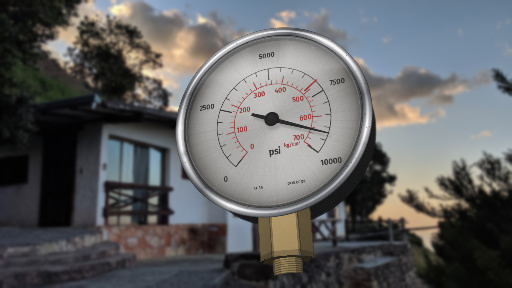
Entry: **9250** psi
